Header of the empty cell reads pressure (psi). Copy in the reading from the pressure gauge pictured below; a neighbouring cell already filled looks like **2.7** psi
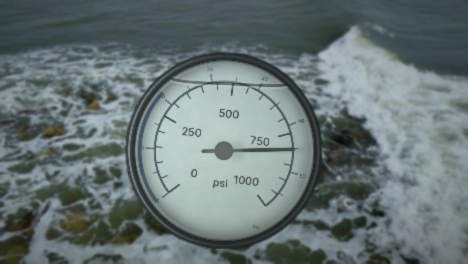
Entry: **800** psi
